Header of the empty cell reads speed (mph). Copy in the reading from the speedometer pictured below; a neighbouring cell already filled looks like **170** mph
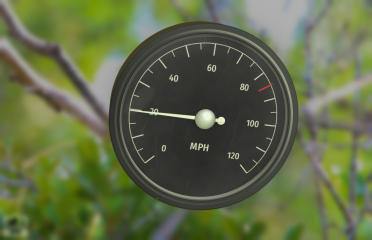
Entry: **20** mph
